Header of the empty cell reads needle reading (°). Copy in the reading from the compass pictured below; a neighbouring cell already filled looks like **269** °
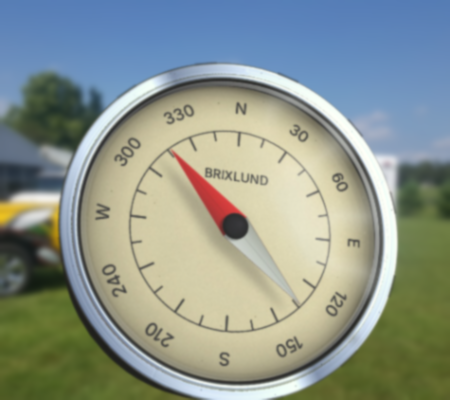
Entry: **315** °
